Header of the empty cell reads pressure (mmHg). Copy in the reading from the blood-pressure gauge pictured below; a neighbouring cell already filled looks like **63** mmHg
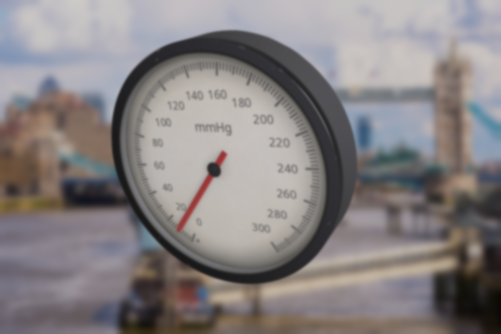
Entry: **10** mmHg
